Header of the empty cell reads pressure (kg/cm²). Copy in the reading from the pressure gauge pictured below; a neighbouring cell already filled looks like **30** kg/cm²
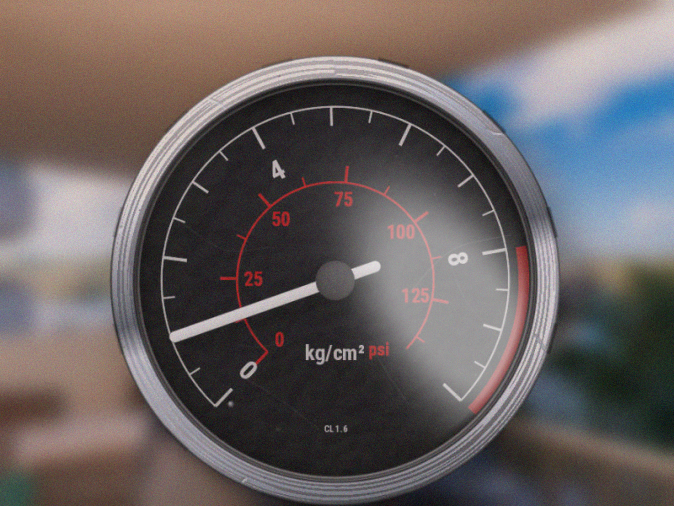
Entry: **1** kg/cm²
